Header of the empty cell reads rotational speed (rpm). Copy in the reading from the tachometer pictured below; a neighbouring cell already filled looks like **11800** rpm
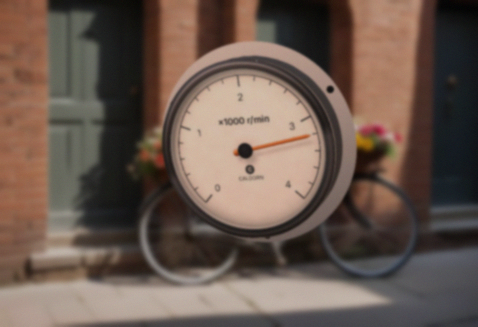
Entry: **3200** rpm
